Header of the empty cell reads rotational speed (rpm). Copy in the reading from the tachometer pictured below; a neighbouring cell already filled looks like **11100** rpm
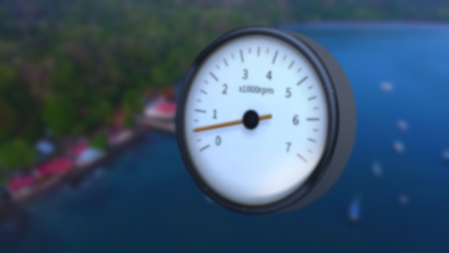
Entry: **500** rpm
